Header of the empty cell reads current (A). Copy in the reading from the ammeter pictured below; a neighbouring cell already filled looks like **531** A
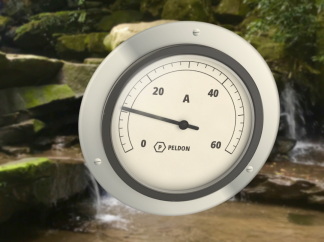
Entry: **11** A
